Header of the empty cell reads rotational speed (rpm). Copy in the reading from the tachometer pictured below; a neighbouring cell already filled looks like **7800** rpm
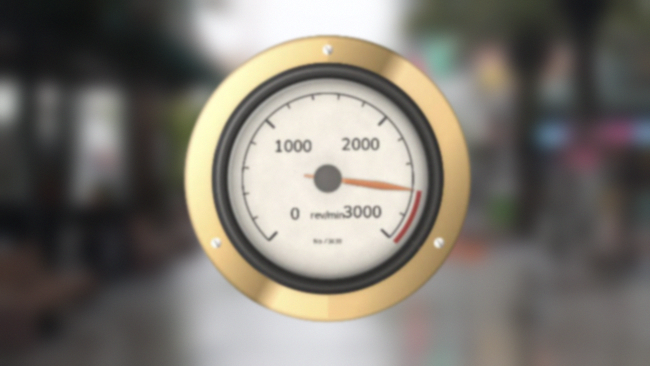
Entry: **2600** rpm
